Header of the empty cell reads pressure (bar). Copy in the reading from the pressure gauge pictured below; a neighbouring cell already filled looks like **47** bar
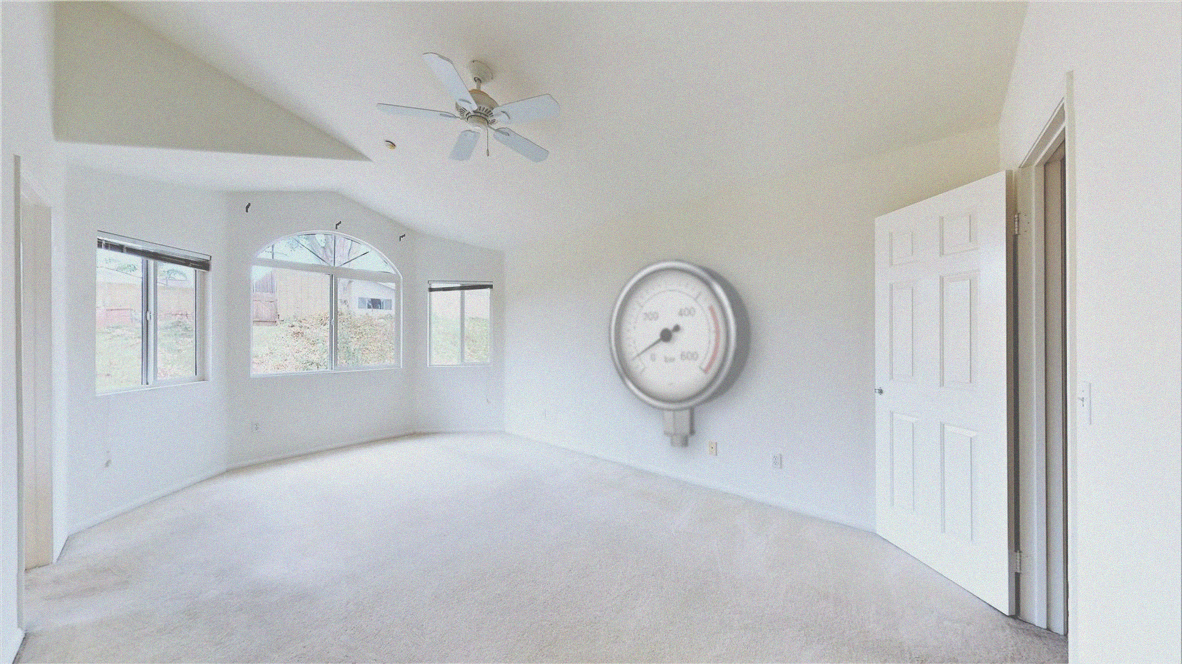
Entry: **40** bar
